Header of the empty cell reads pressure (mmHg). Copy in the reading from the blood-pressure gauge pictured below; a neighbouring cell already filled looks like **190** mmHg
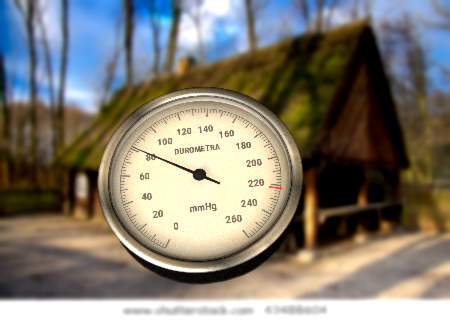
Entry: **80** mmHg
